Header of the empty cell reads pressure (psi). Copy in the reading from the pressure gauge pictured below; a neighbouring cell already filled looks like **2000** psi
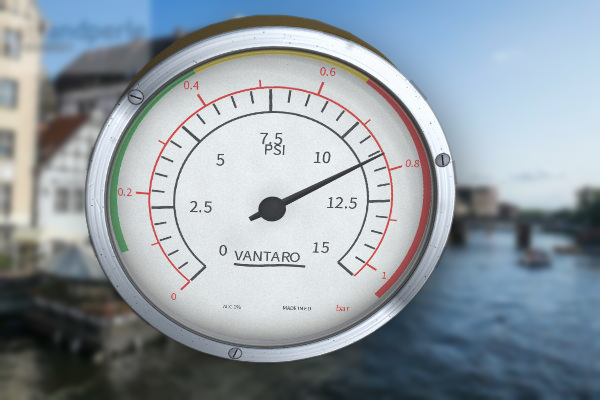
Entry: **11** psi
